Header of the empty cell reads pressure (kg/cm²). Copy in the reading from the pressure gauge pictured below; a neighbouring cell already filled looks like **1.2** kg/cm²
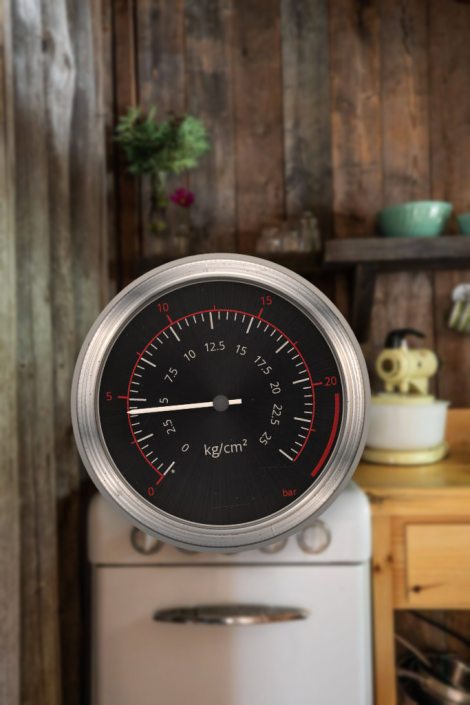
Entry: **4.25** kg/cm²
